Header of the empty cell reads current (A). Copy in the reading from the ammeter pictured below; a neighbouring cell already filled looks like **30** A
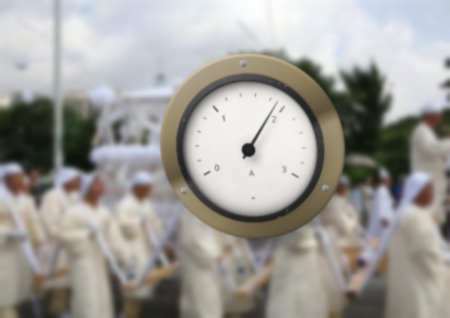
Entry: **1.9** A
